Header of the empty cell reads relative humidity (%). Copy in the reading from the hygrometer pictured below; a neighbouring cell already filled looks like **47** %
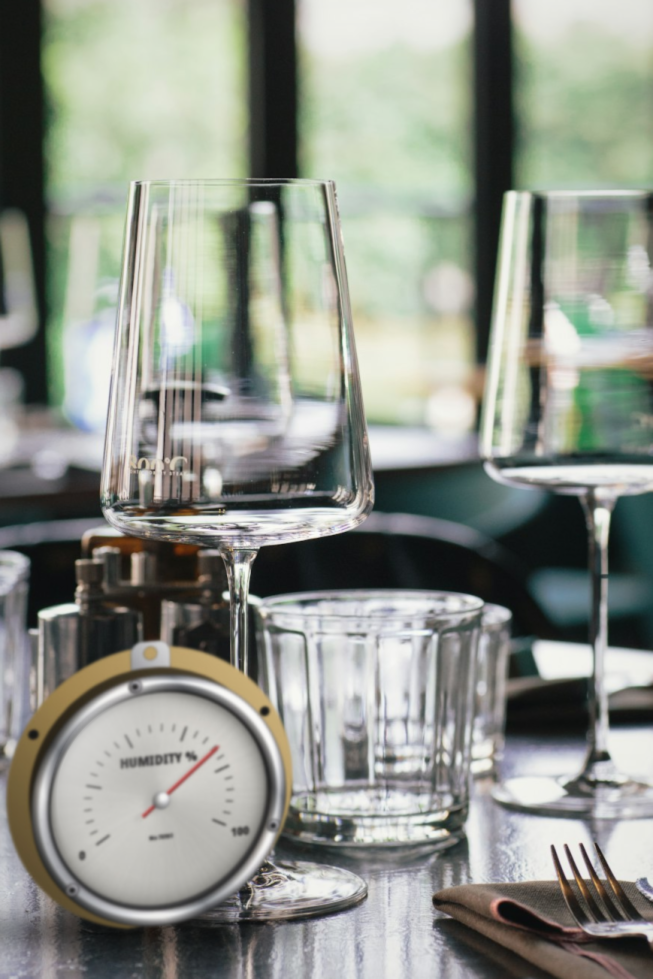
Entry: **72** %
